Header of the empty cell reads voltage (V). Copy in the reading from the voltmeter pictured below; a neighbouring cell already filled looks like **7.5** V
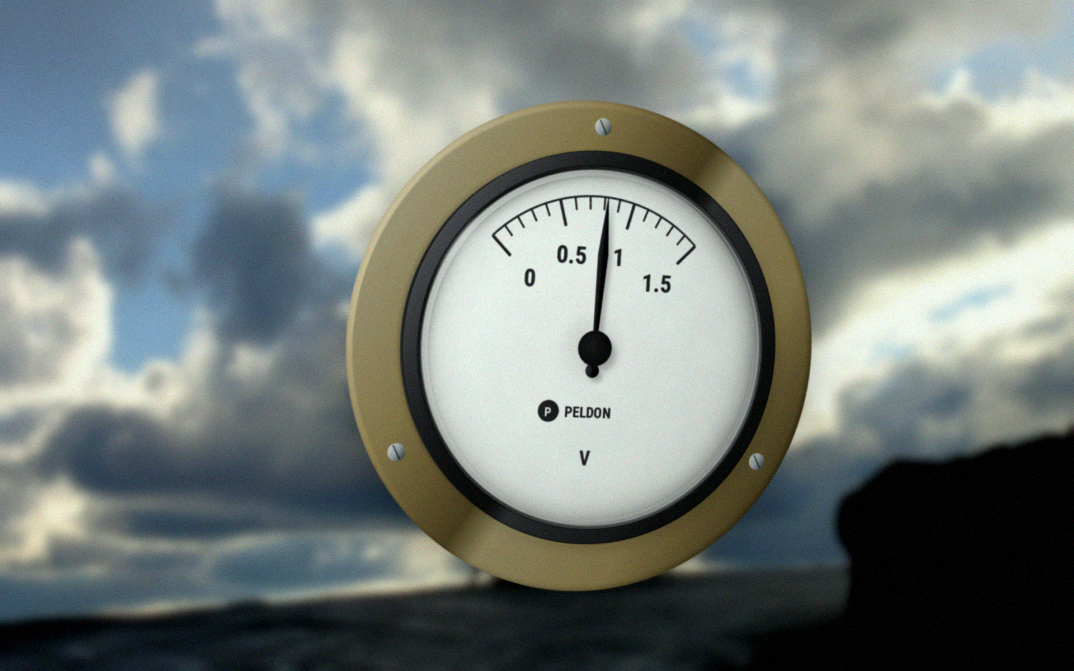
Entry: **0.8** V
